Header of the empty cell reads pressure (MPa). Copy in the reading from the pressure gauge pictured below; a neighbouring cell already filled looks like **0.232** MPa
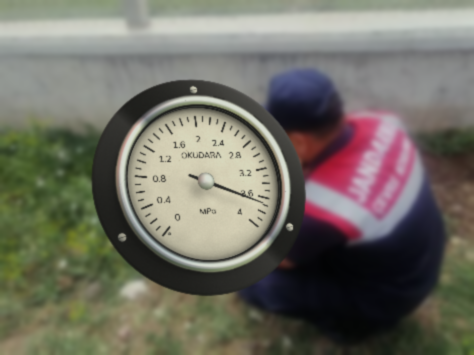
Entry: **3.7** MPa
